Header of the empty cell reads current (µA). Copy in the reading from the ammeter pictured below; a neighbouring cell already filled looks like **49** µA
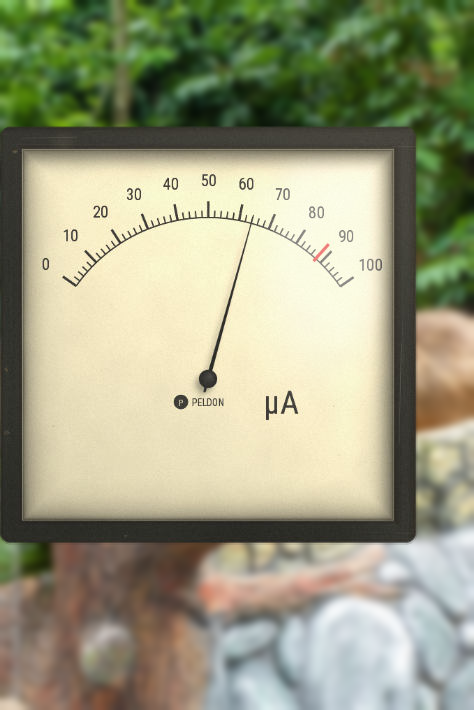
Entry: **64** µA
